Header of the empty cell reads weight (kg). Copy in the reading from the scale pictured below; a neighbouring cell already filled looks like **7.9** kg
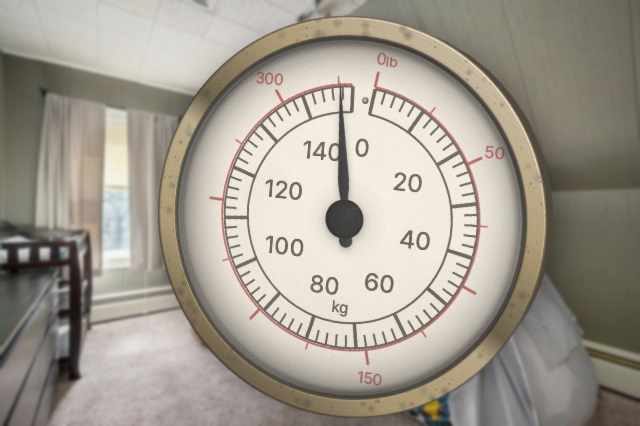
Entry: **148** kg
